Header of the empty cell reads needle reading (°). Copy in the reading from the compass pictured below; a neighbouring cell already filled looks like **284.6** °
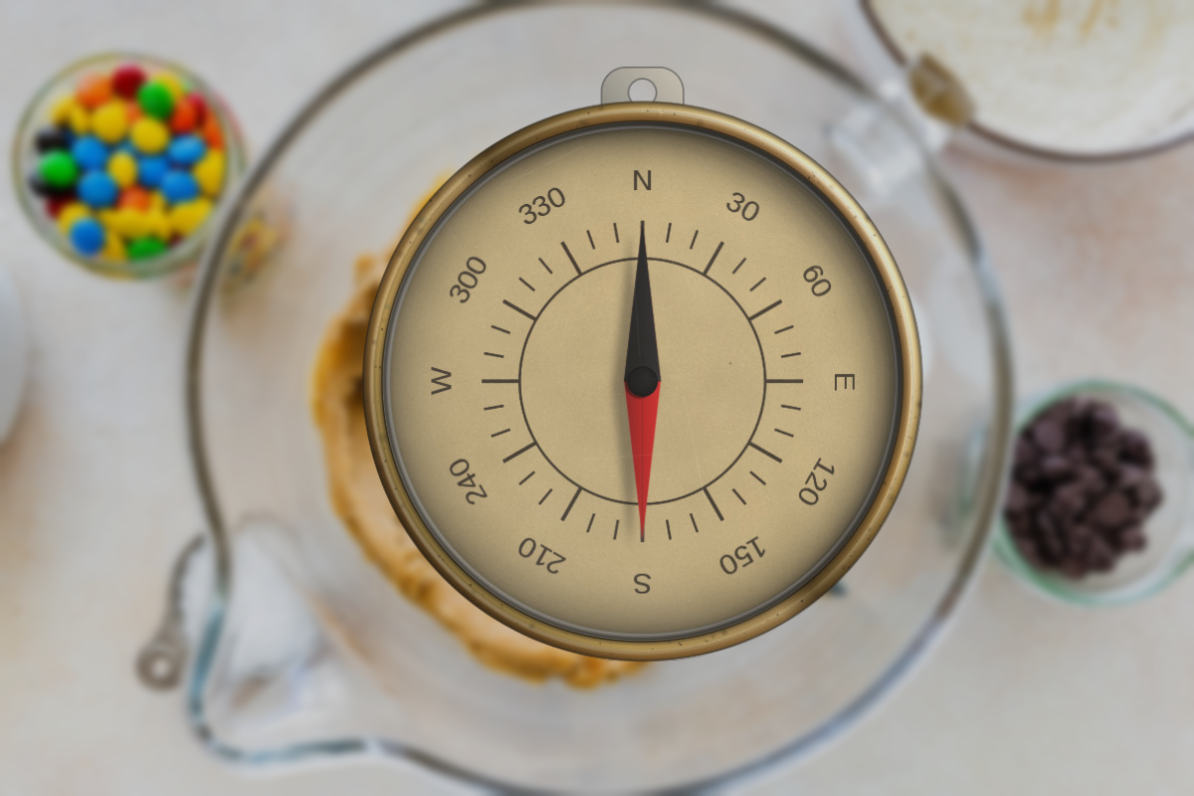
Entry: **180** °
